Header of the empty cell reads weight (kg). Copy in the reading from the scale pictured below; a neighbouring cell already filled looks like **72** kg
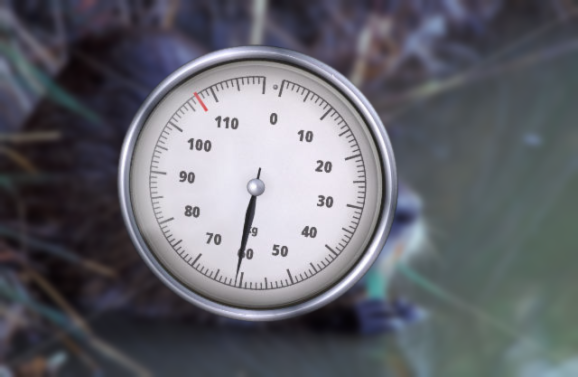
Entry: **61** kg
